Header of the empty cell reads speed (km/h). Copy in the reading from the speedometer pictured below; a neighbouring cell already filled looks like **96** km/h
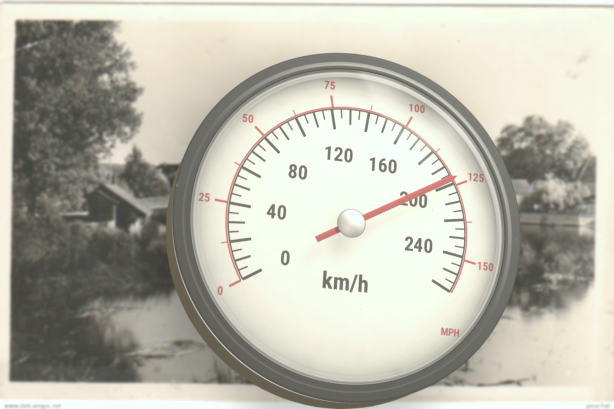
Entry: **197.5** km/h
